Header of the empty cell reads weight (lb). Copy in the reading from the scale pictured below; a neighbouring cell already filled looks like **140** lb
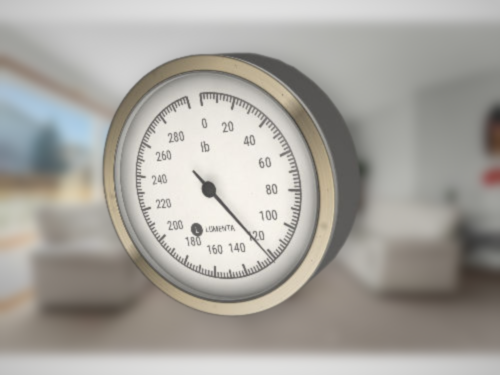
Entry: **120** lb
